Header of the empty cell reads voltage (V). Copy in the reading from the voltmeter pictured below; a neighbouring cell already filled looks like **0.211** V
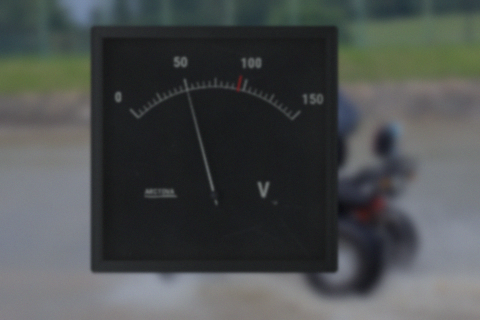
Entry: **50** V
